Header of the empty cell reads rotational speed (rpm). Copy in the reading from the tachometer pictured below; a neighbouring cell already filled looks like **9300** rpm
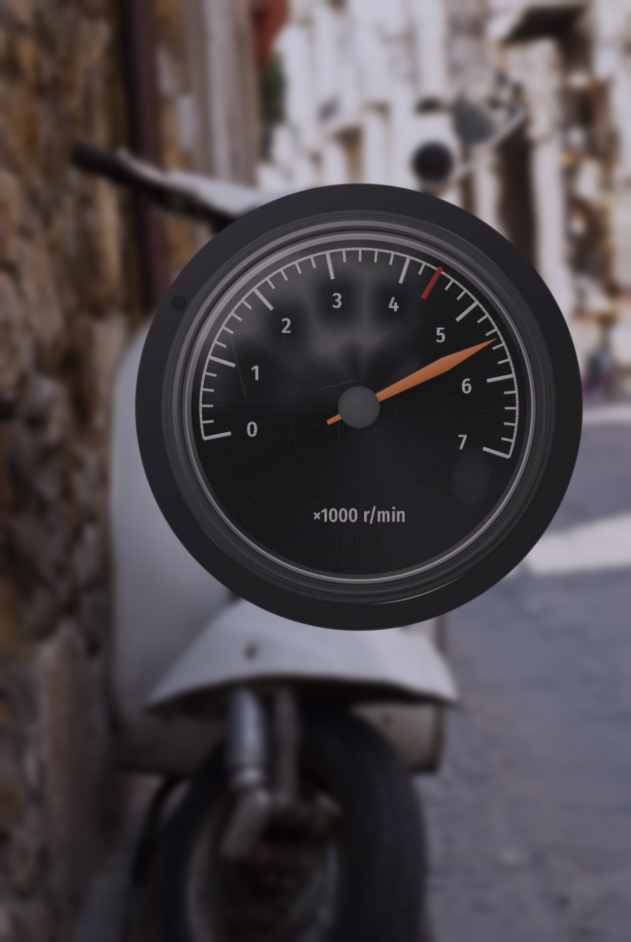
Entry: **5500** rpm
